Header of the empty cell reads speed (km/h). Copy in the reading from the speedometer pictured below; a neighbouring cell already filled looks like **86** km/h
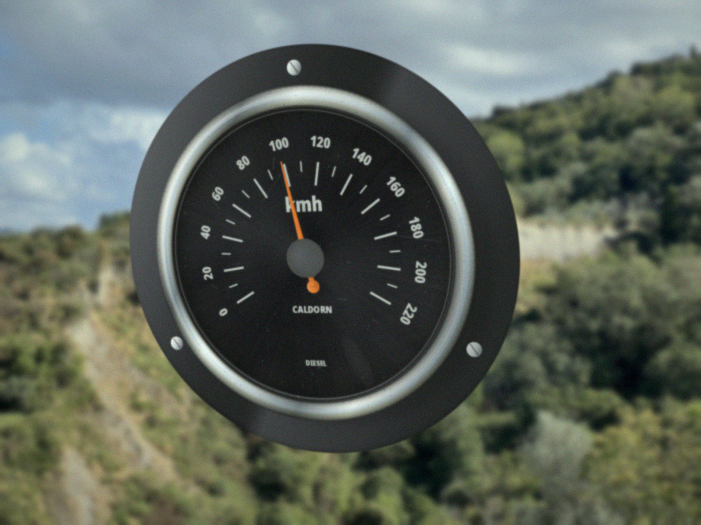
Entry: **100** km/h
